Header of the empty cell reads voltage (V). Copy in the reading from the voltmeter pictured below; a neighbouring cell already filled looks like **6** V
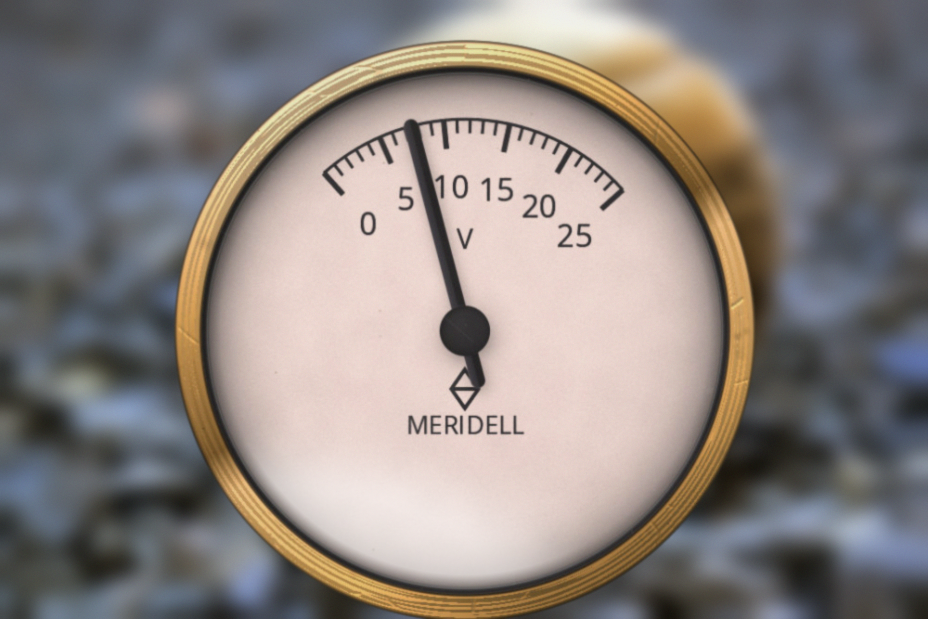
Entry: **7.5** V
